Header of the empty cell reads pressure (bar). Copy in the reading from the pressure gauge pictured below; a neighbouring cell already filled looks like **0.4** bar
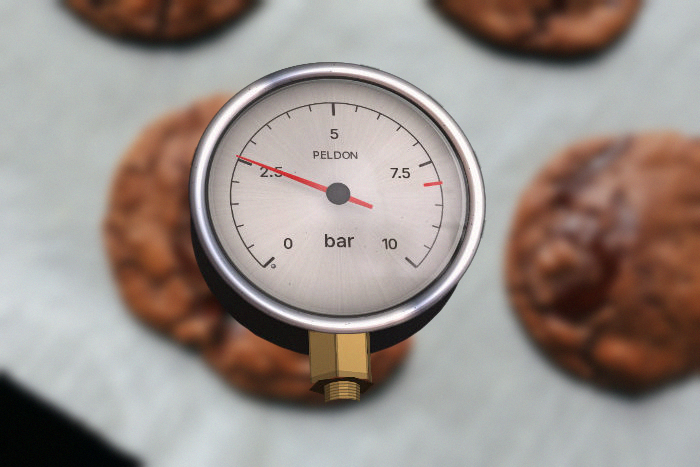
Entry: **2.5** bar
